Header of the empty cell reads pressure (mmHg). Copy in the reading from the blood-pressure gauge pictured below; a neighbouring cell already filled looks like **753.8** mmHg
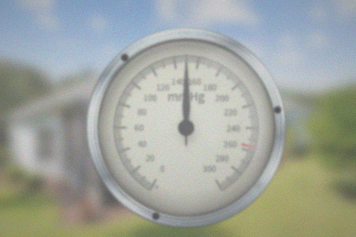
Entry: **150** mmHg
